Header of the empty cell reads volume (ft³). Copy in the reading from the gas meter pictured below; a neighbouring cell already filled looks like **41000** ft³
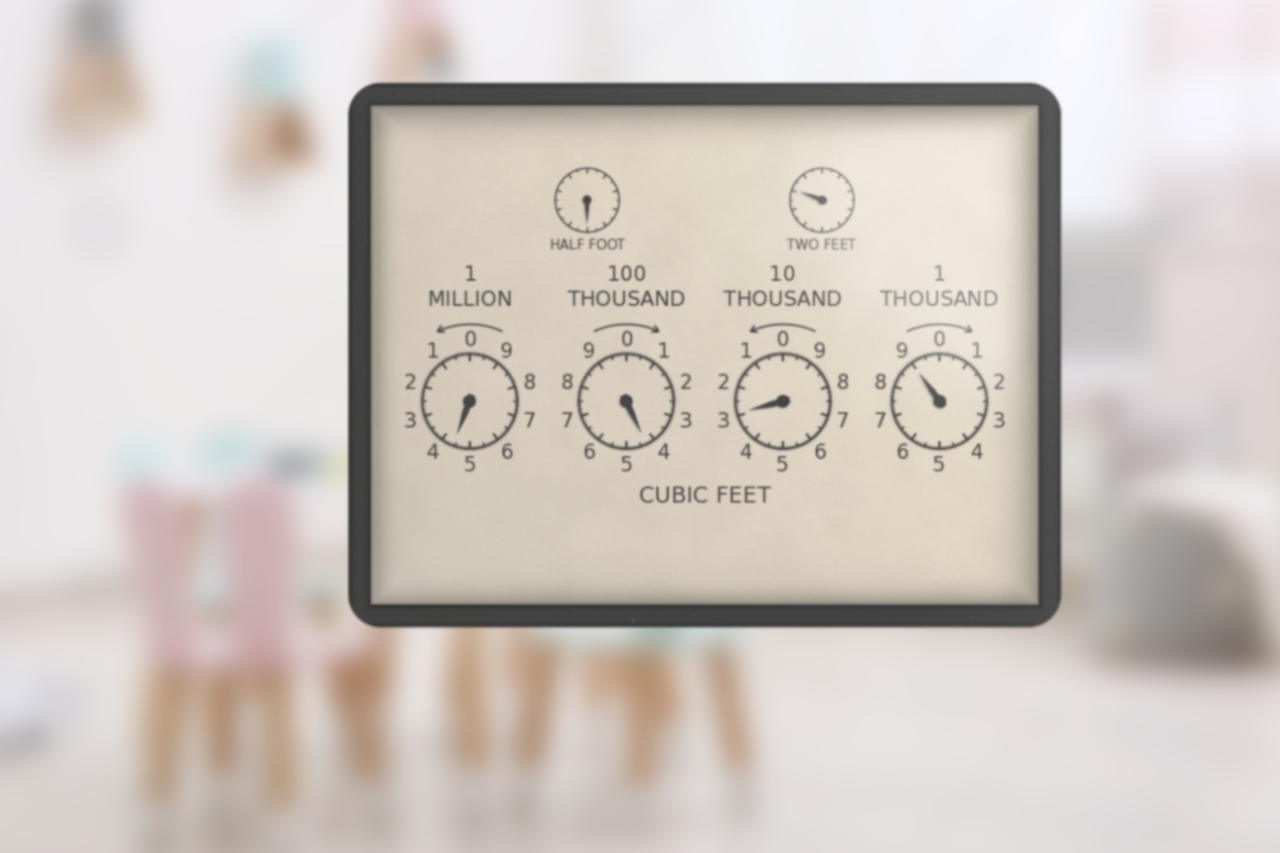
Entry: **442900** ft³
